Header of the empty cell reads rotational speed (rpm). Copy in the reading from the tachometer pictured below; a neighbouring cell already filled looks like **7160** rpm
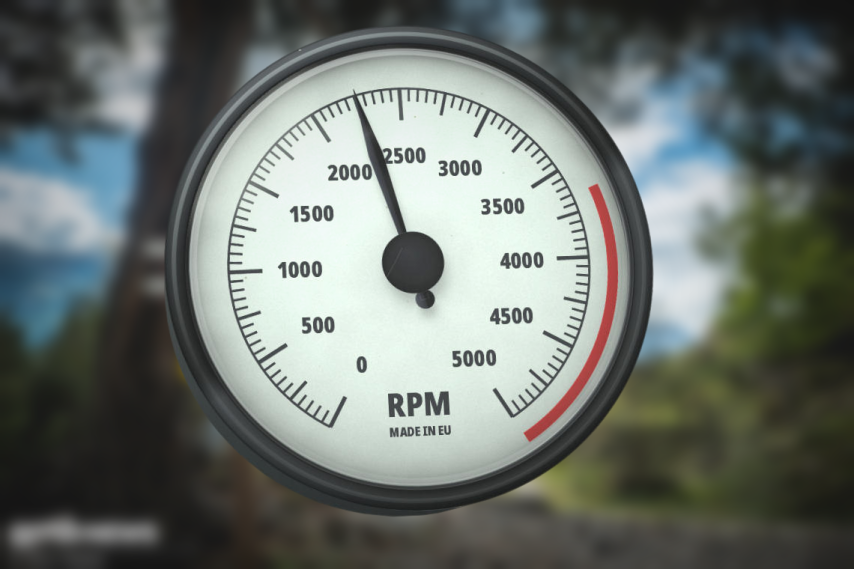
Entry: **2250** rpm
